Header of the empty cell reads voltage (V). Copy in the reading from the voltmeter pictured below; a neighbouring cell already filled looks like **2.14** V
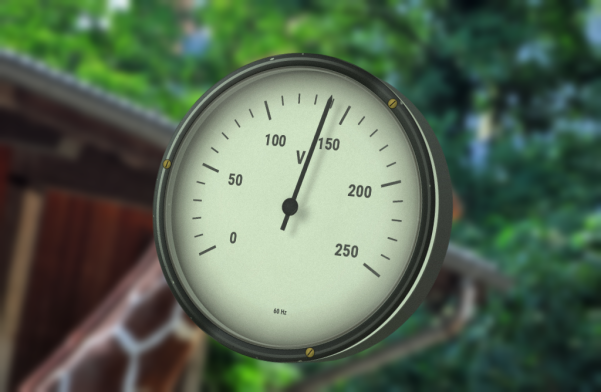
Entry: **140** V
